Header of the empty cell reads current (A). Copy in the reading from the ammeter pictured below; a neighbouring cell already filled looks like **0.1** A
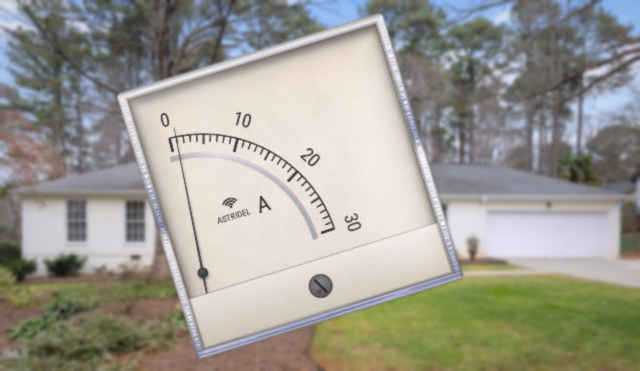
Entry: **1** A
